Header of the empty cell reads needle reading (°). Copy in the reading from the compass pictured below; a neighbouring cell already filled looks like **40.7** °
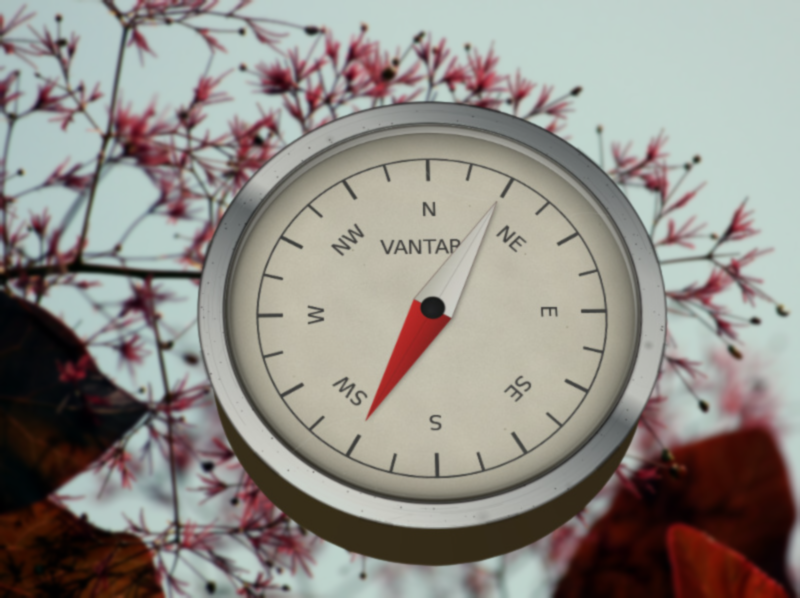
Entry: **210** °
